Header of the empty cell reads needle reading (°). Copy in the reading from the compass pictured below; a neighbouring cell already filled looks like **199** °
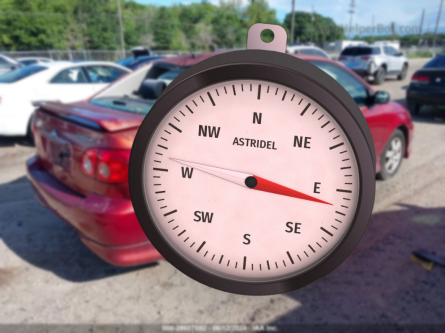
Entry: **100** °
